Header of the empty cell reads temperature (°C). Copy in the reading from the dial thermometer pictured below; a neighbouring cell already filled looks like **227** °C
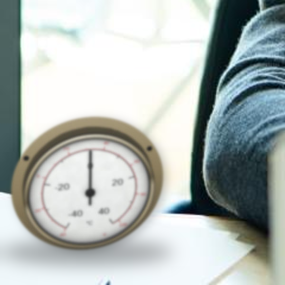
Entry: **0** °C
